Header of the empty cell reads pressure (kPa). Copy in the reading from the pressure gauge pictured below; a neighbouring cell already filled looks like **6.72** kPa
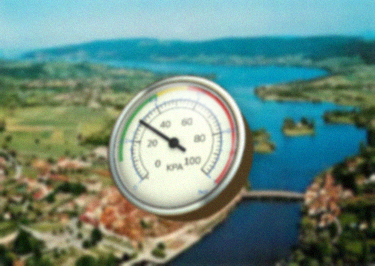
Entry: **30** kPa
